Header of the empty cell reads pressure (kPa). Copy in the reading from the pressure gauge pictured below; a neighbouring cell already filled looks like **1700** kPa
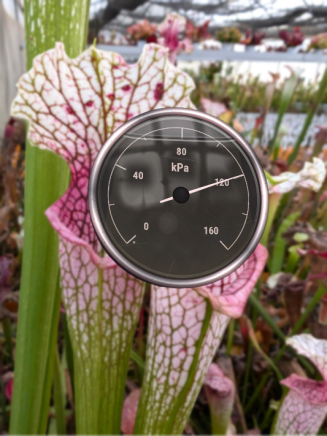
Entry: **120** kPa
